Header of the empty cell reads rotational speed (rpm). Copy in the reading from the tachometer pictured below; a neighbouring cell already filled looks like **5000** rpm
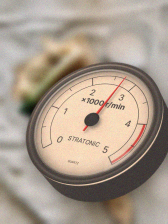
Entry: **2750** rpm
